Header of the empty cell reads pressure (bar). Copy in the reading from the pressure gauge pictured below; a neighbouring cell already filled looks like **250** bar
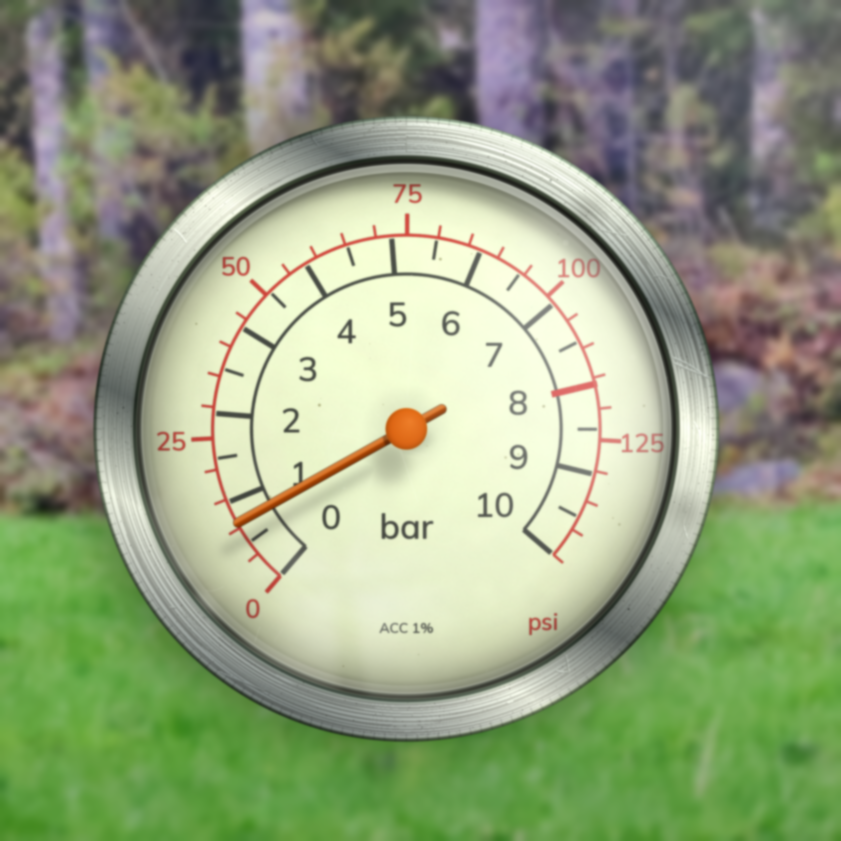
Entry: **0.75** bar
